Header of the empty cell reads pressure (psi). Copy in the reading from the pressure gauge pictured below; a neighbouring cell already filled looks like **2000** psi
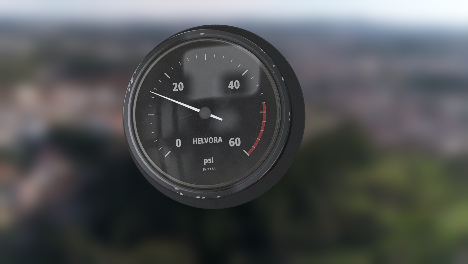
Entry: **15** psi
